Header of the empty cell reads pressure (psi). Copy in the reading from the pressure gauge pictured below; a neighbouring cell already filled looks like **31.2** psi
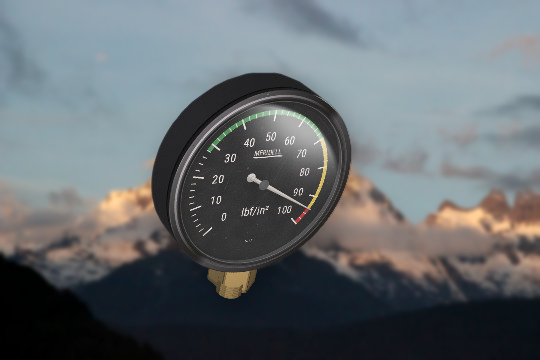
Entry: **94** psi
